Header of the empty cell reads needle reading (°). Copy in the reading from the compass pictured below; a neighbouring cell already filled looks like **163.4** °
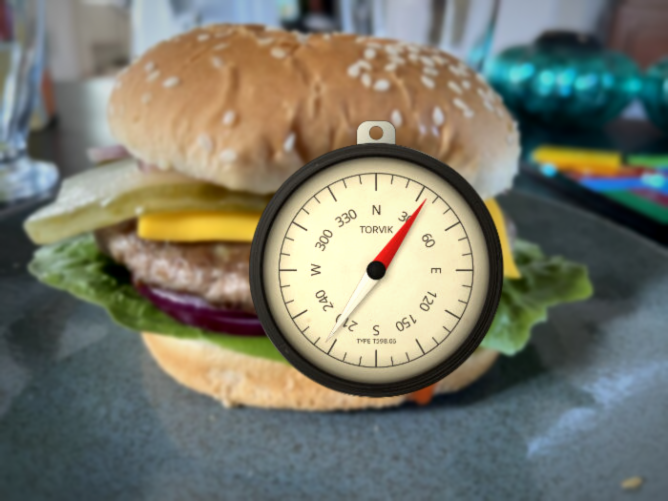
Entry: **35** °
